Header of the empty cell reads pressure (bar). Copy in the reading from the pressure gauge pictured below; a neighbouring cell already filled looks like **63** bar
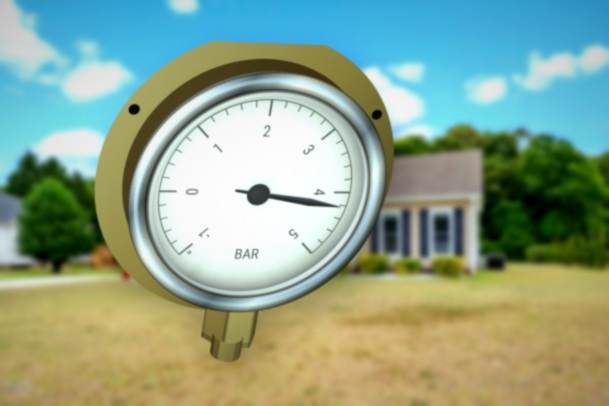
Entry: **4.2** bar
